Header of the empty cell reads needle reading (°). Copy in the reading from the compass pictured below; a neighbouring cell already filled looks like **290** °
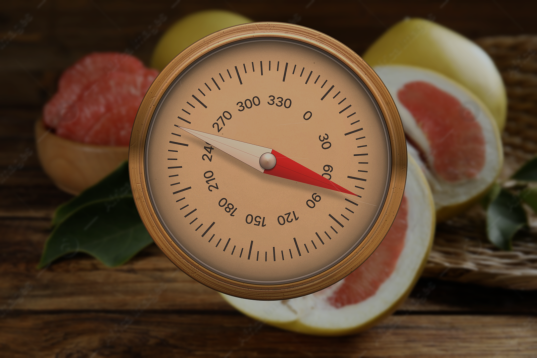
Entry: **70** °
